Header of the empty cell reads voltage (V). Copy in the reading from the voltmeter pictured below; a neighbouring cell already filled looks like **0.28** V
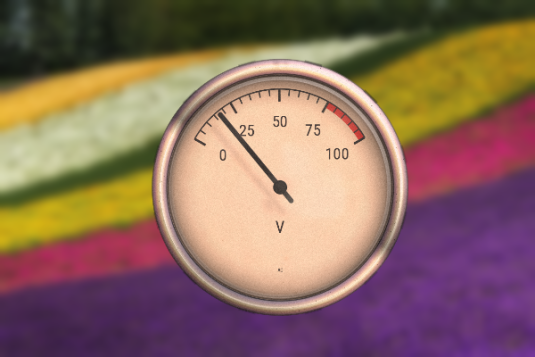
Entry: **17.5** V
